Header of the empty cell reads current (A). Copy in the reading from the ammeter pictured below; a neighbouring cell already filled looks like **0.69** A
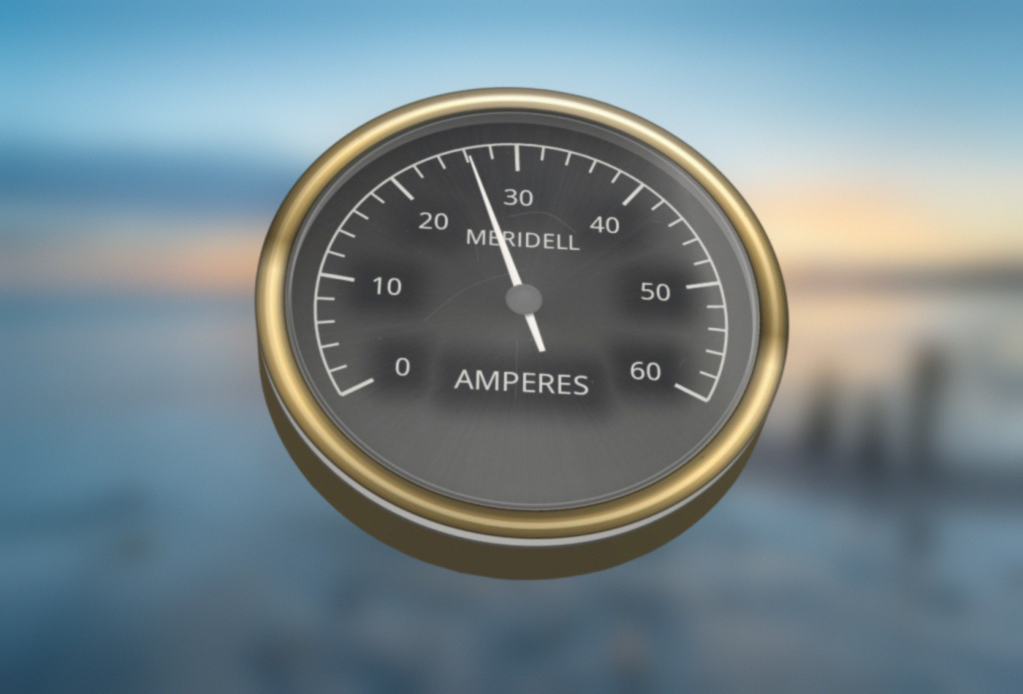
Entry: **26** A
